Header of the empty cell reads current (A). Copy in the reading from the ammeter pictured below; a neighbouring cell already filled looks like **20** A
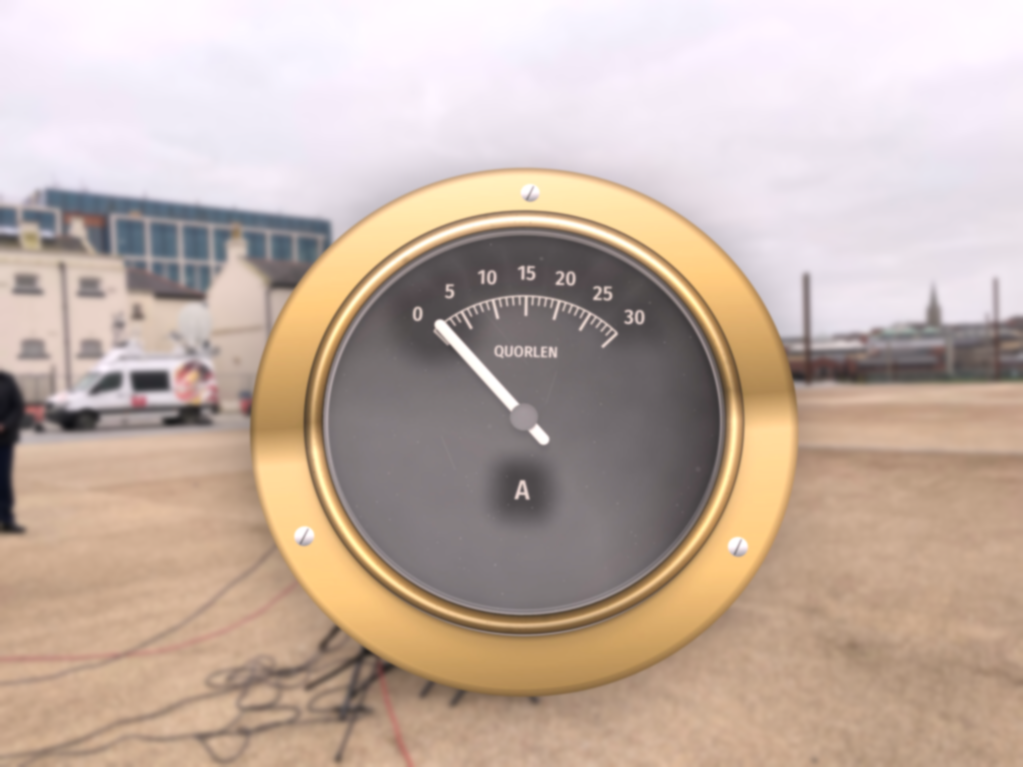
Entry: **1** A
